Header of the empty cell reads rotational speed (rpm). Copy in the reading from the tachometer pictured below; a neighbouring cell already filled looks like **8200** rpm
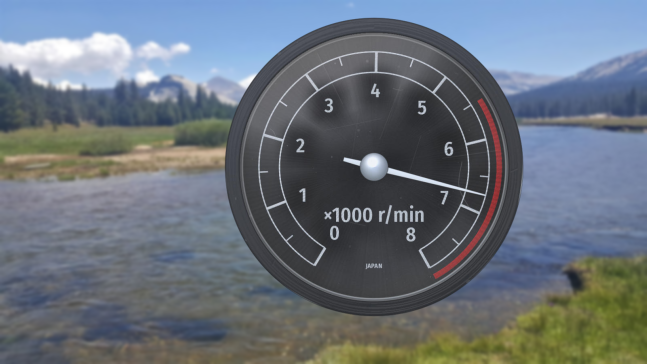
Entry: **6750** rpm
